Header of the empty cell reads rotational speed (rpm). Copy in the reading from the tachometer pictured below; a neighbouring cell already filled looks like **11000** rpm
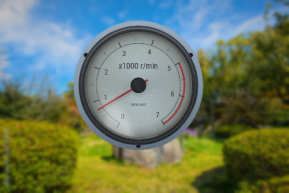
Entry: **750** rpm
